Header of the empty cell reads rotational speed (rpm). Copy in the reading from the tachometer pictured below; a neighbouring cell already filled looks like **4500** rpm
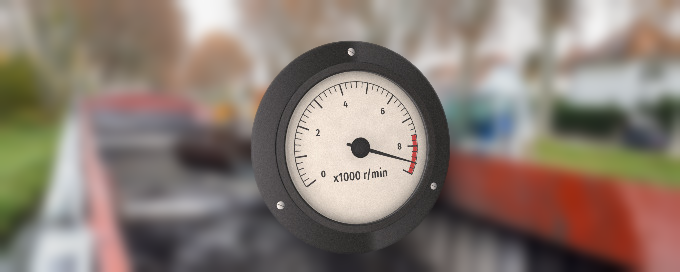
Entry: **8600** rpm
